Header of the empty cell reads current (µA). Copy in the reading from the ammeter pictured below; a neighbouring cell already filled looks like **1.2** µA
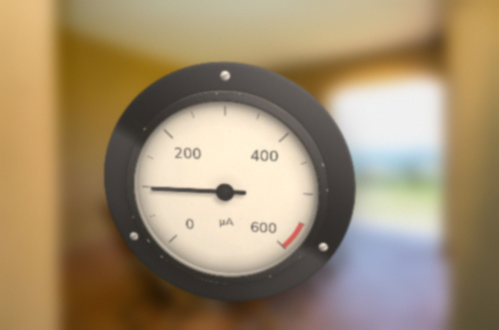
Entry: **100** µA
